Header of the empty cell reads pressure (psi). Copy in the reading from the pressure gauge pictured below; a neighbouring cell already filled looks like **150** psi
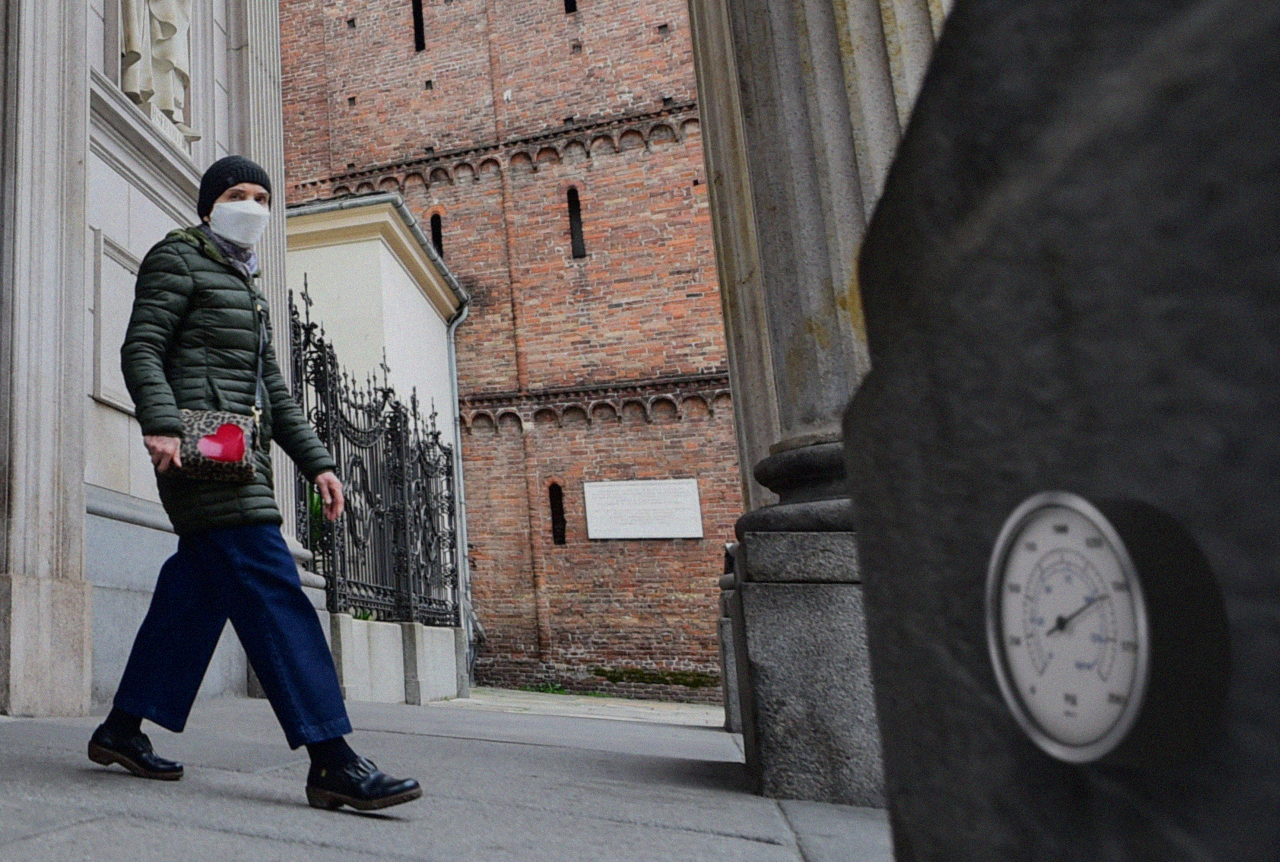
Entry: **1500** psi
